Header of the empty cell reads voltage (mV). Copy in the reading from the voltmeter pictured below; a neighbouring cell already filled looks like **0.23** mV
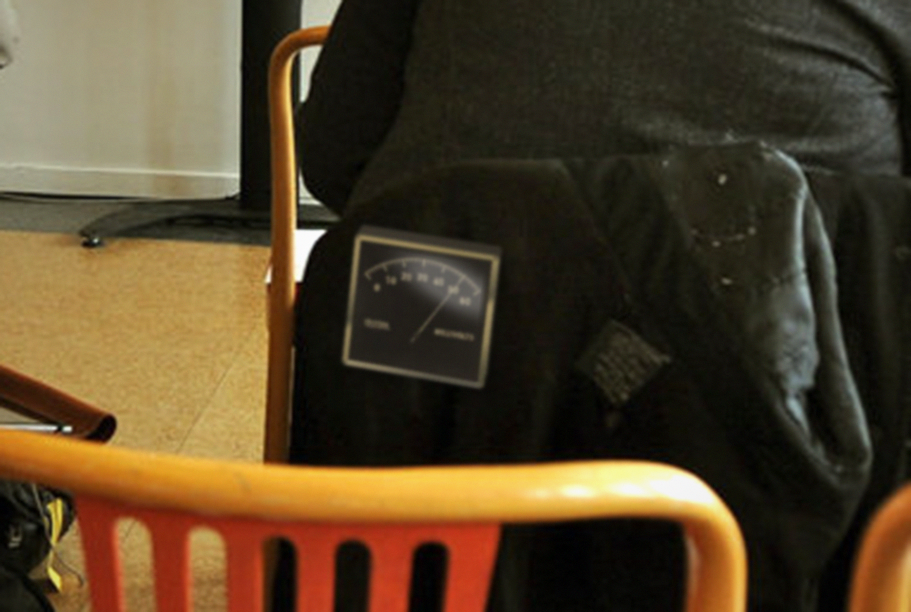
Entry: **50** mV
